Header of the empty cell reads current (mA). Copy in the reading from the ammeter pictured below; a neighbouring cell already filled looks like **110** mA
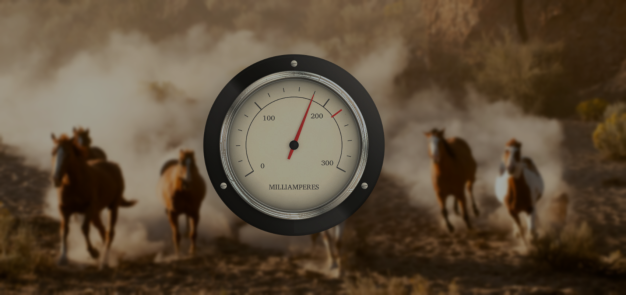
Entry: **180** mA
